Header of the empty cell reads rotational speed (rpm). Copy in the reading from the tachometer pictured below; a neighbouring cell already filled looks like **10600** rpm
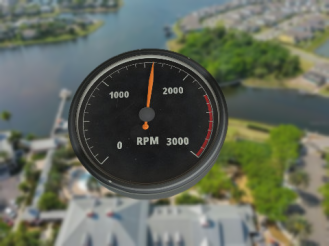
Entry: **1600** rpm
